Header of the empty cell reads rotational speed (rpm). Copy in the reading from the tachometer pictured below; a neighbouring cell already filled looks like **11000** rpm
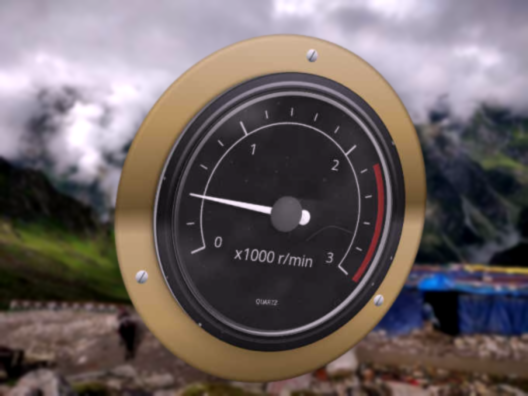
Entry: **400** rpm
